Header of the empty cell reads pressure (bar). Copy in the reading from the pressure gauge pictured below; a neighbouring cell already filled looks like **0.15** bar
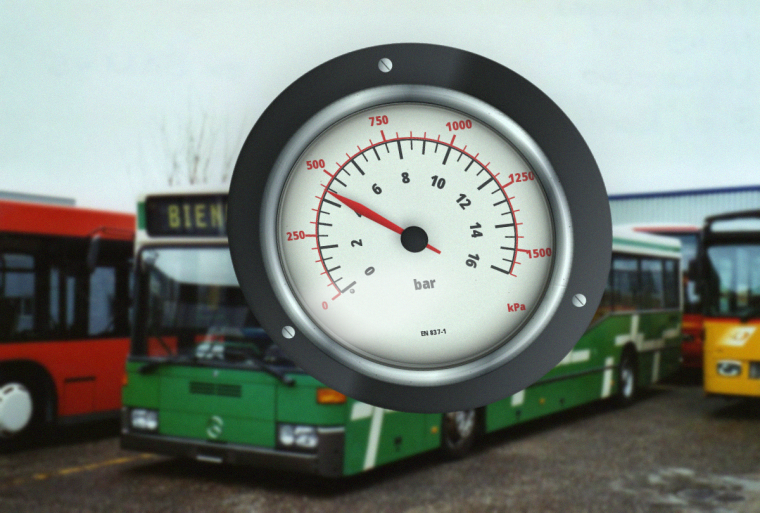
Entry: **4.5** bar
